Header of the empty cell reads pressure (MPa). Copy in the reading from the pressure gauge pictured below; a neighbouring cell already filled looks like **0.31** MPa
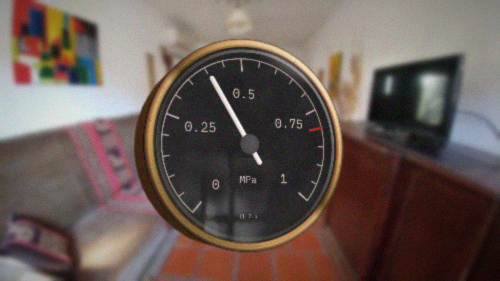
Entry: **0.4** MPa
